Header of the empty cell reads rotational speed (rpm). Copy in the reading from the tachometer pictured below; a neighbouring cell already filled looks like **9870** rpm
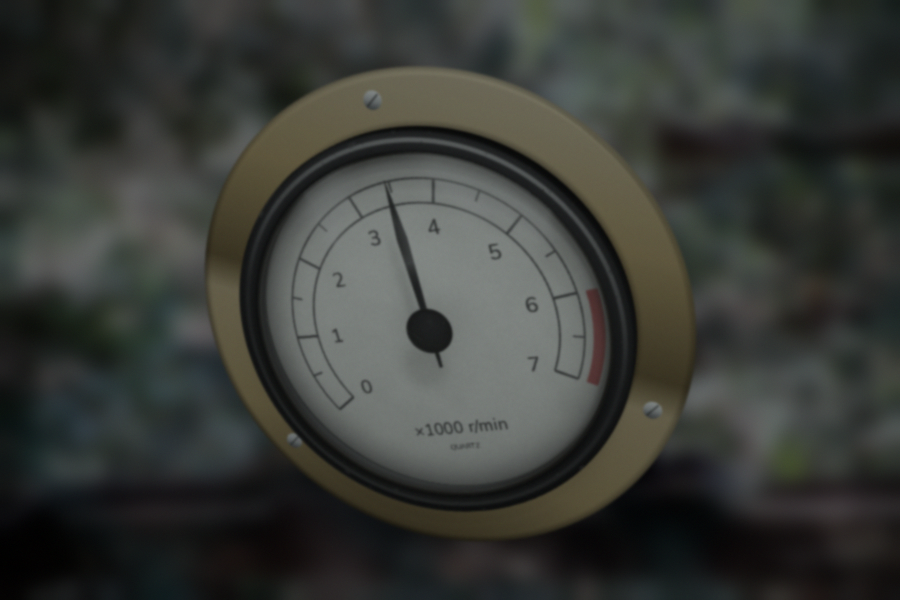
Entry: **3500** rpm
